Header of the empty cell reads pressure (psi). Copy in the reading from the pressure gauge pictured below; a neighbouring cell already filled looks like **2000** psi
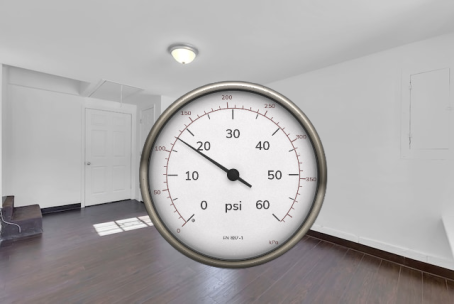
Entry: **17.5** psi
